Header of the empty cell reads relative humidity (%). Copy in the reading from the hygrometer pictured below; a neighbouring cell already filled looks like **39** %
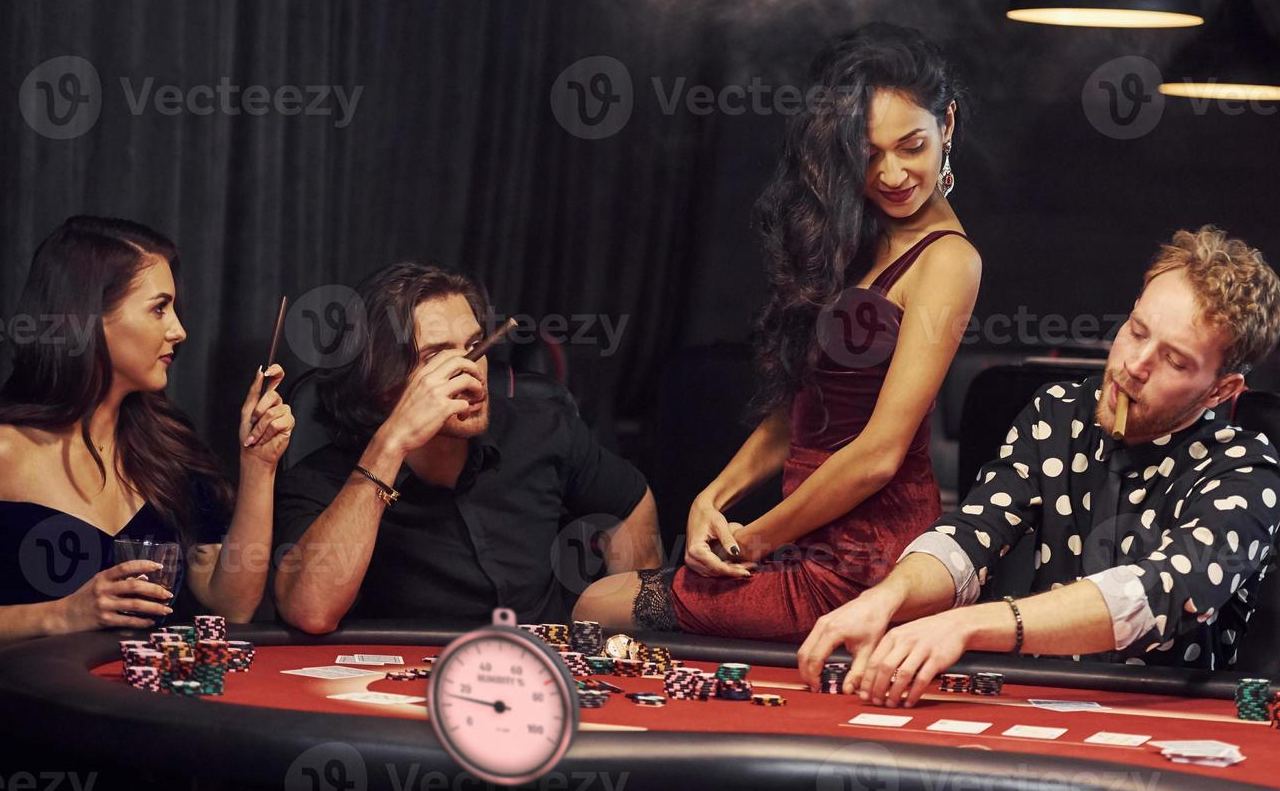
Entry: **15** %
